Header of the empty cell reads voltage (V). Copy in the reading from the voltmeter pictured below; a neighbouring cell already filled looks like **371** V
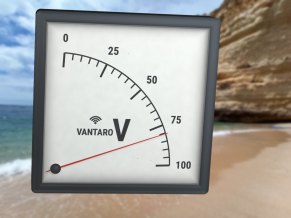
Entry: **80** V
